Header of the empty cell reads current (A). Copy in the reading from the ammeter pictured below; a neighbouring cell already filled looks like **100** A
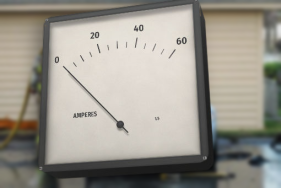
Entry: **0** A
